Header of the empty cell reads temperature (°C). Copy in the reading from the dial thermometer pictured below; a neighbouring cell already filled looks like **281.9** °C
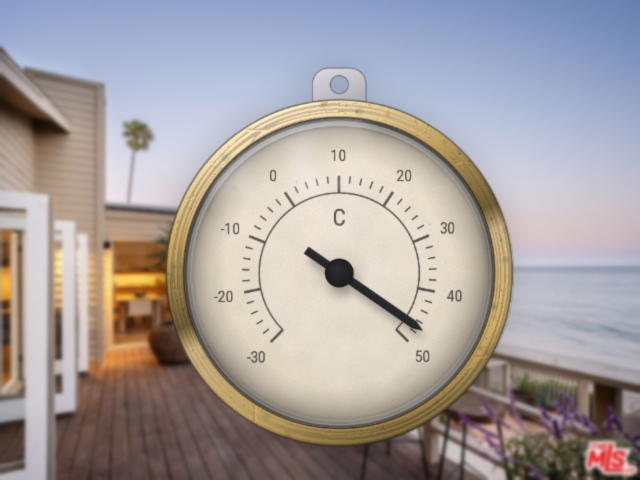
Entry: **47** °C
